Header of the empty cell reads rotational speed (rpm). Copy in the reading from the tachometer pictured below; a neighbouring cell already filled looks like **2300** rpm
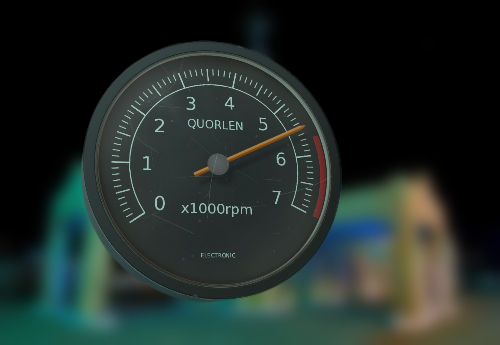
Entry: **5500** rpm
